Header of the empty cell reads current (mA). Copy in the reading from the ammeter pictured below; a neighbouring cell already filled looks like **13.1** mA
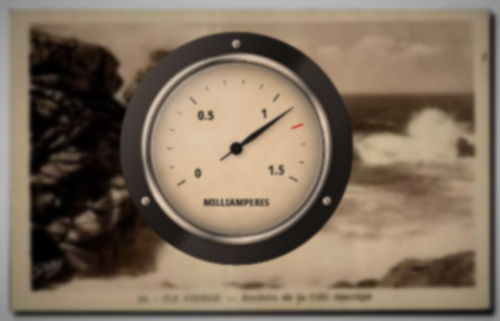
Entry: **1.1** mA
